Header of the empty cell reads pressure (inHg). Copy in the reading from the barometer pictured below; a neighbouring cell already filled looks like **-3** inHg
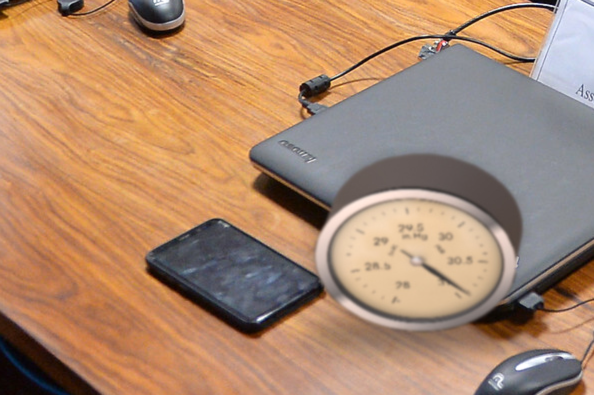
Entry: **30.9** inHg
